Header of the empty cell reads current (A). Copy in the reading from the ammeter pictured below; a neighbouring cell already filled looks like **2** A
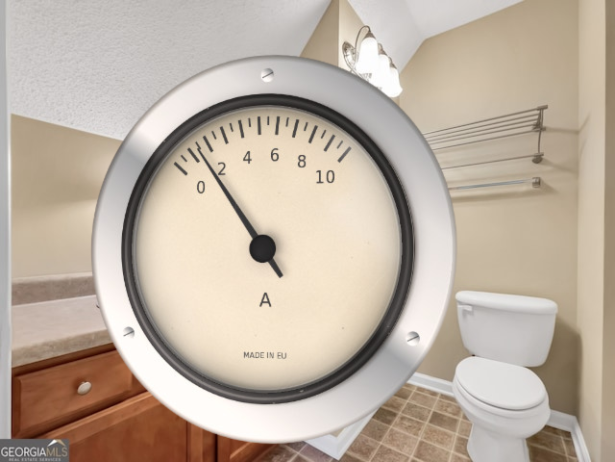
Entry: **1.5** A
